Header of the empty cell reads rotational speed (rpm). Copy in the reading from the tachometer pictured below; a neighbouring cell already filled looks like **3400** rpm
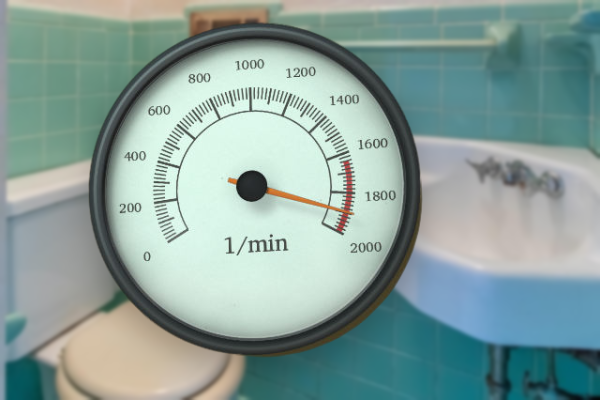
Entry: **1900** rpm
